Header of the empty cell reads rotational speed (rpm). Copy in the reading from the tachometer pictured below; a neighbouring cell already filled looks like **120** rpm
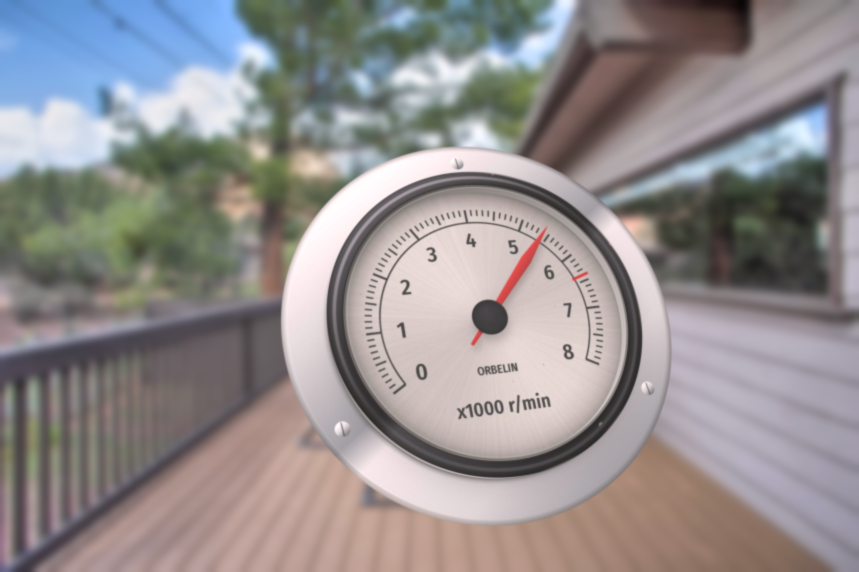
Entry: **5400** rpm
